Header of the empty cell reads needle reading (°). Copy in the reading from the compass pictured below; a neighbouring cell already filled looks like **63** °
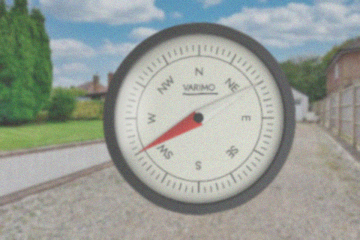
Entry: **240** °
